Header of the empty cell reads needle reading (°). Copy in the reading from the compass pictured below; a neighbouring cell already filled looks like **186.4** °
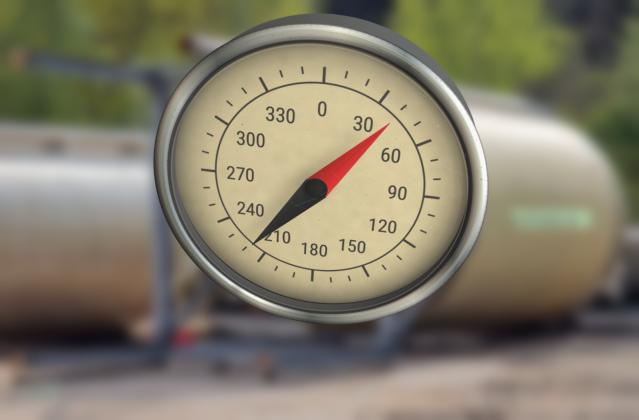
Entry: **40** °
